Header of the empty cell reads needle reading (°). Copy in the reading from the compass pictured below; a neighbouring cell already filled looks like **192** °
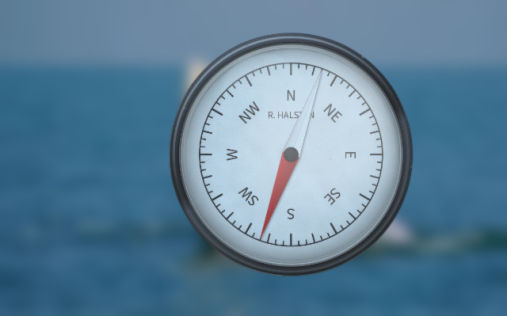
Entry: **200** °
